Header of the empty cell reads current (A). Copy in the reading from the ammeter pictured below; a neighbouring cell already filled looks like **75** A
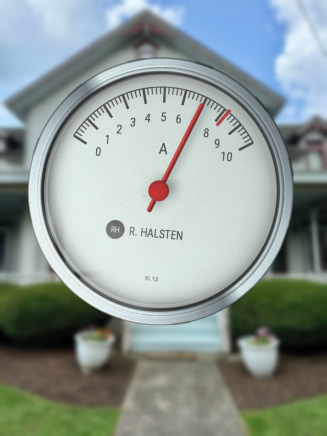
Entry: **7** A
